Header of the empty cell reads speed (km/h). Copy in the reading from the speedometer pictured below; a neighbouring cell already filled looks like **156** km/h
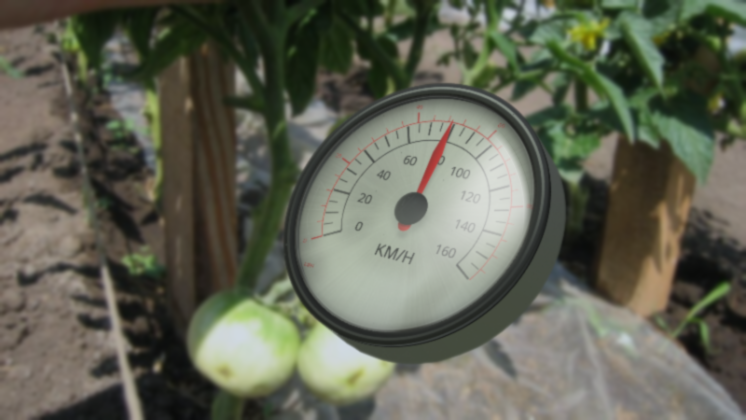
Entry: **80** km/h
